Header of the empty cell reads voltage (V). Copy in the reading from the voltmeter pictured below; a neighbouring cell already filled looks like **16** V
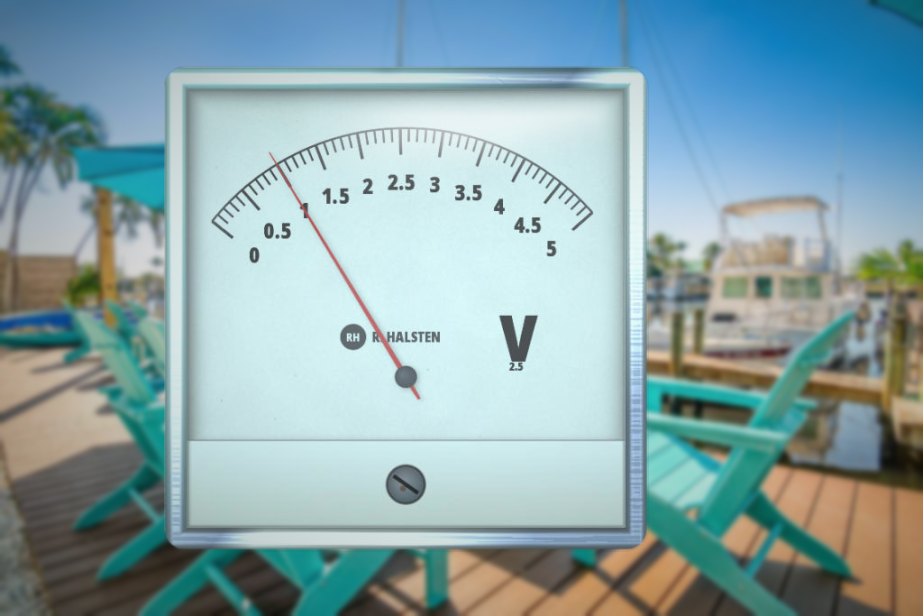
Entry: **1** V
